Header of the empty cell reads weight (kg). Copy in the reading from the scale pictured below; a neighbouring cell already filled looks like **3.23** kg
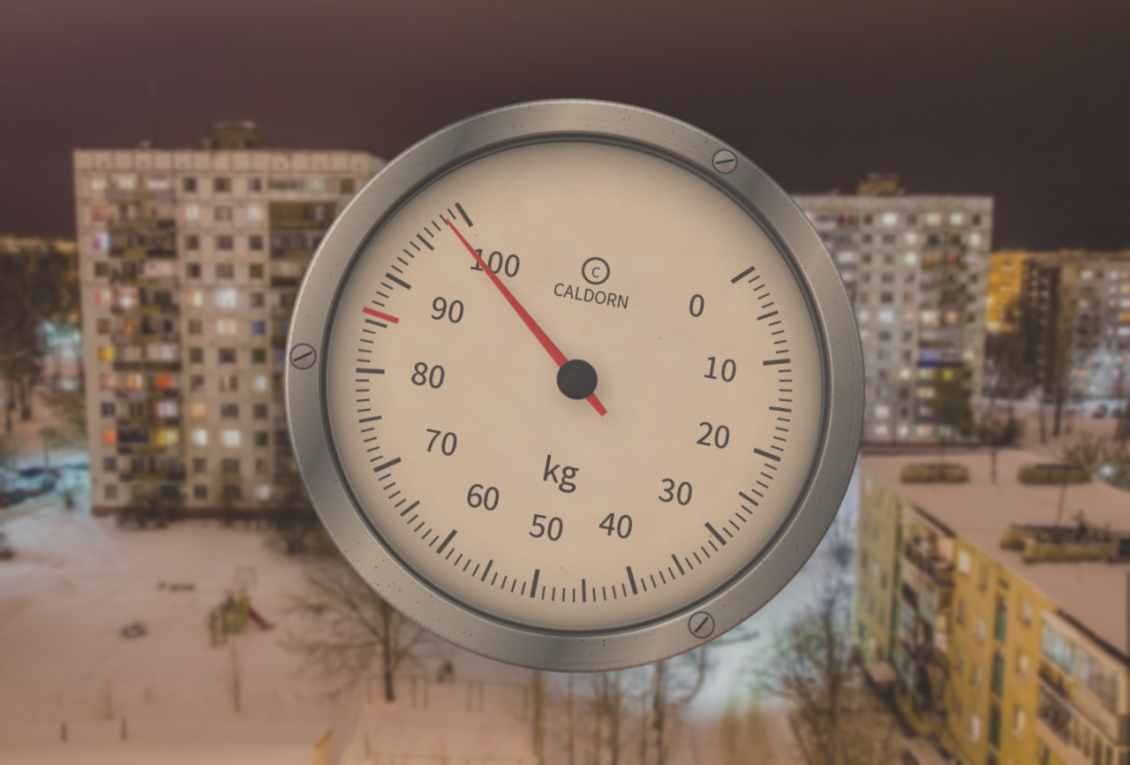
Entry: **98** kg
